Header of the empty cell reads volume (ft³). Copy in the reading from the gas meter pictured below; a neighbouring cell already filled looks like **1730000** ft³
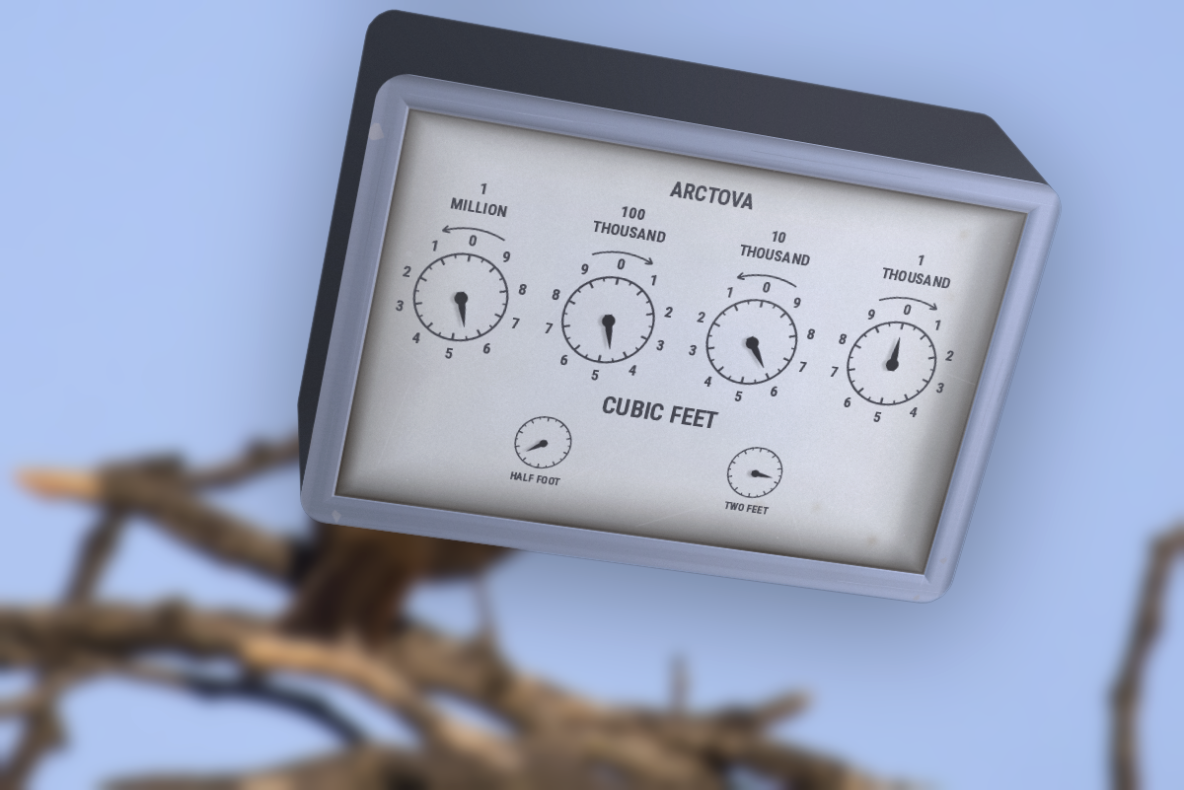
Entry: **546000** ft³
